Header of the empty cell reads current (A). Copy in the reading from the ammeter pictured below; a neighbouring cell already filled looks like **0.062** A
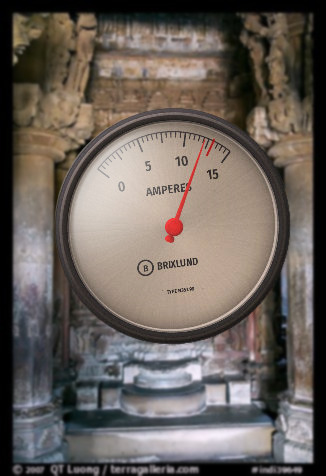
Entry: **12** A
